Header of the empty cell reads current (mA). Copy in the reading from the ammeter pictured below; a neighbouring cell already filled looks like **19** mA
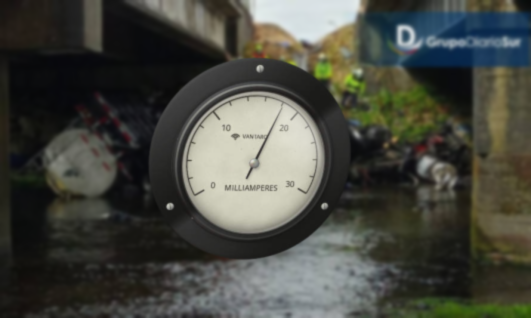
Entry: **18** mA
